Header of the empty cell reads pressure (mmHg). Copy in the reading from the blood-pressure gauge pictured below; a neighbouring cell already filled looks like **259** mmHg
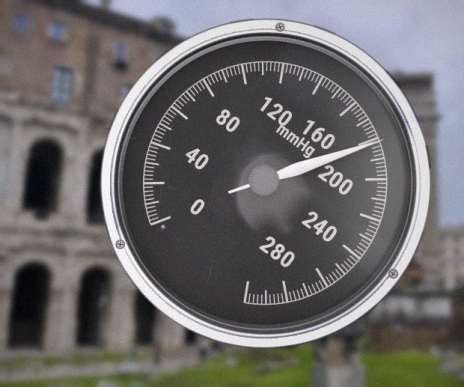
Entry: **182** mmHg
